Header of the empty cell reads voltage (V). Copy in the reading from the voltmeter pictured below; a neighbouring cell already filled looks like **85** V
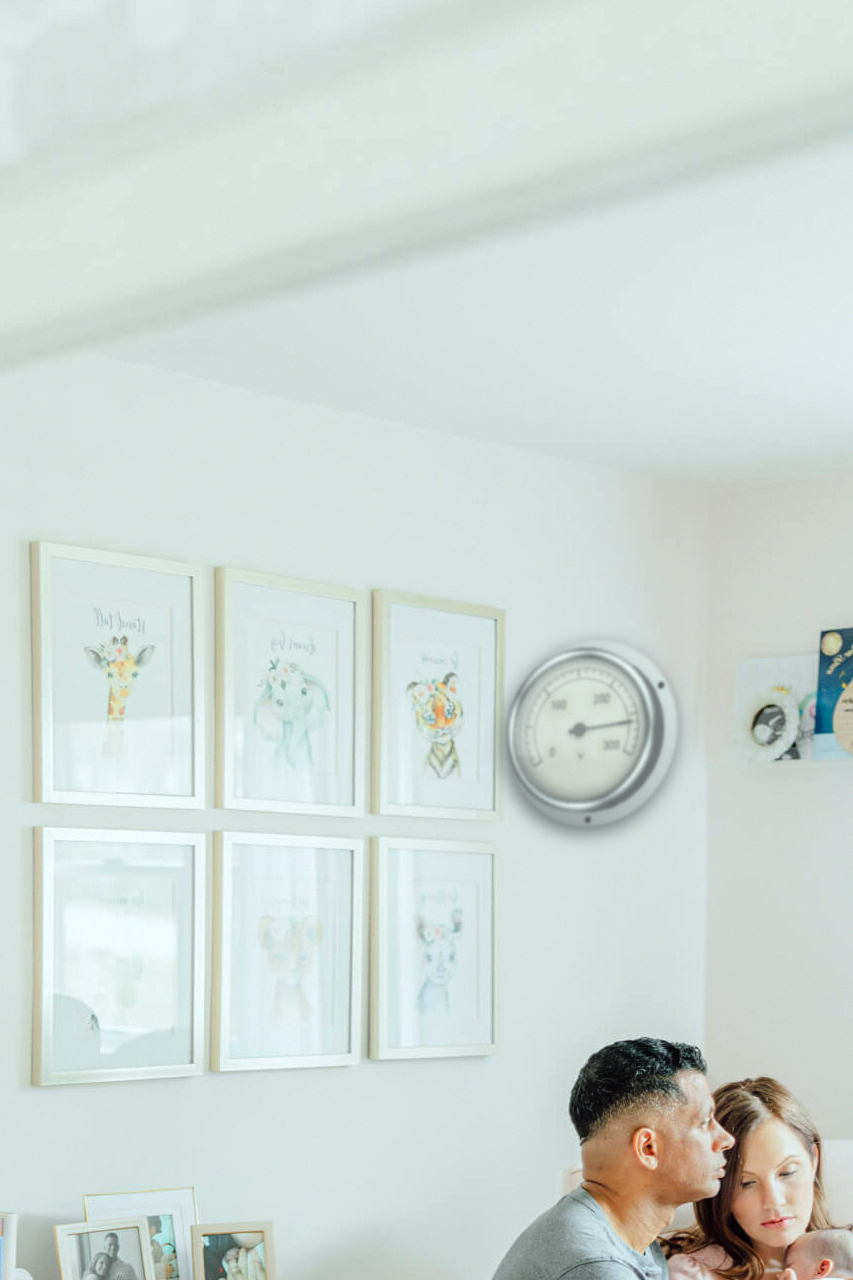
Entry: **260** V
